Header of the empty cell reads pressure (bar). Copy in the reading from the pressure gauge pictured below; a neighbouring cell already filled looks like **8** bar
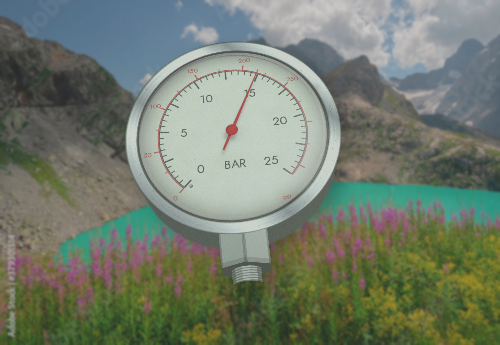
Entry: **15** bar
